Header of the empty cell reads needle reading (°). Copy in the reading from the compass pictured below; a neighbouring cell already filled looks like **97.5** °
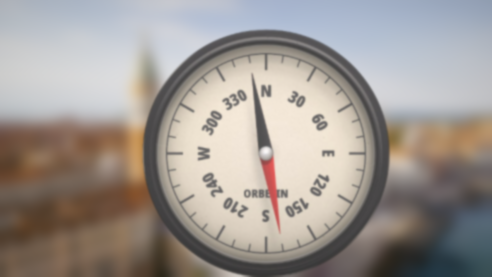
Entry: **170** °
